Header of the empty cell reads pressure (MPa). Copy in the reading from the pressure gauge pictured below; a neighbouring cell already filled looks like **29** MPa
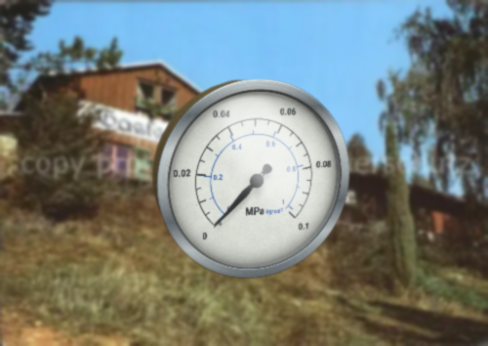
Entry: **0** MPa
